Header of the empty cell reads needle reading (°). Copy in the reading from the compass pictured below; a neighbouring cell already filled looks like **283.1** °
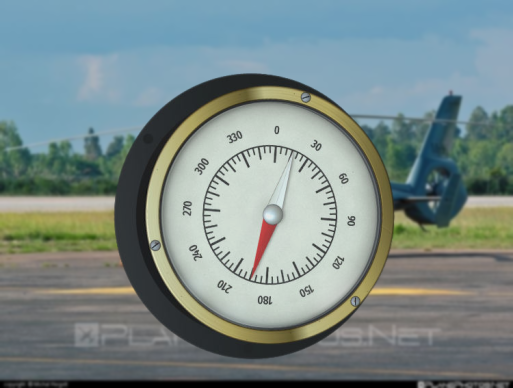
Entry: **195** °
